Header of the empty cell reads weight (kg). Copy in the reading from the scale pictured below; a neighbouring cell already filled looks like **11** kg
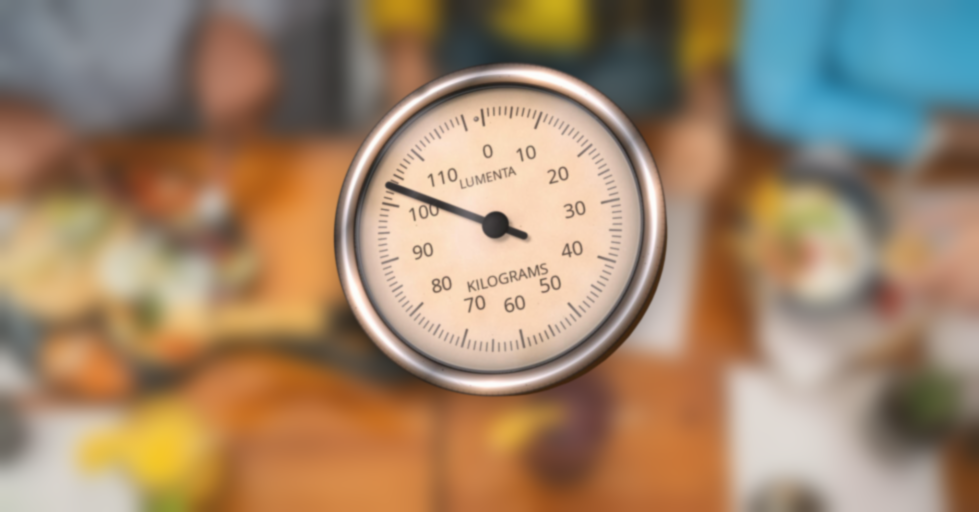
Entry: **103** kg
